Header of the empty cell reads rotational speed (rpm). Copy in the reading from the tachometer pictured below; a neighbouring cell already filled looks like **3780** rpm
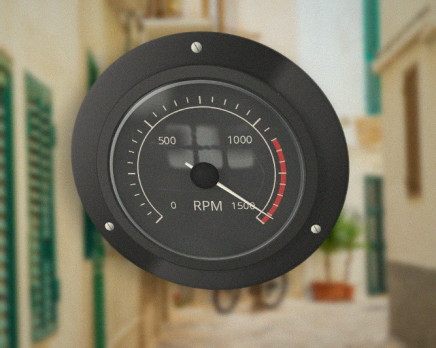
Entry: **1450** rpm
